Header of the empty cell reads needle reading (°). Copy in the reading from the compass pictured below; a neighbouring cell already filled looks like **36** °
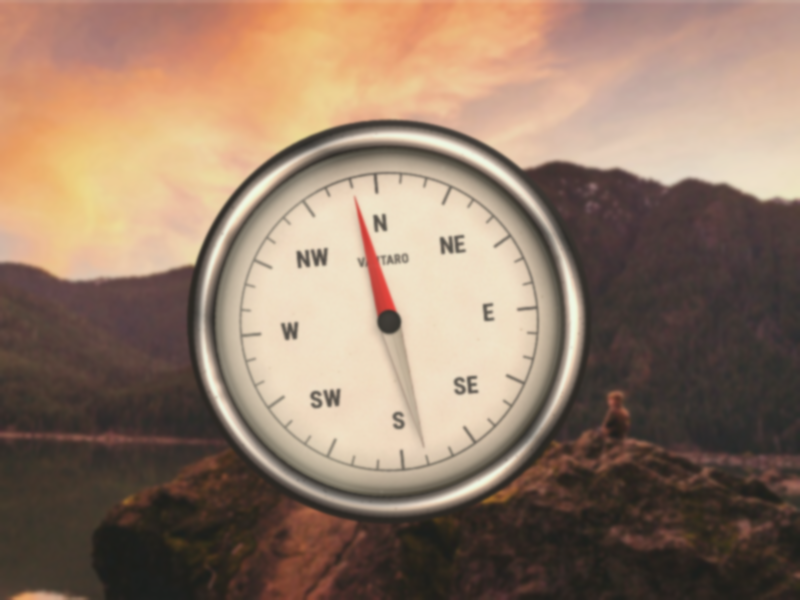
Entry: **350** °
